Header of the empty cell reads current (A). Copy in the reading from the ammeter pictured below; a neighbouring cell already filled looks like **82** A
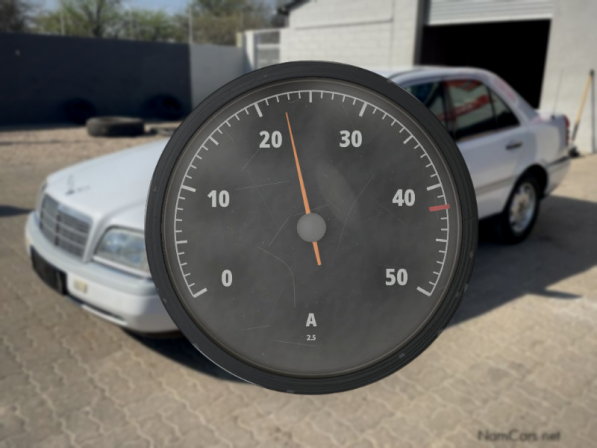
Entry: **22.5** A
